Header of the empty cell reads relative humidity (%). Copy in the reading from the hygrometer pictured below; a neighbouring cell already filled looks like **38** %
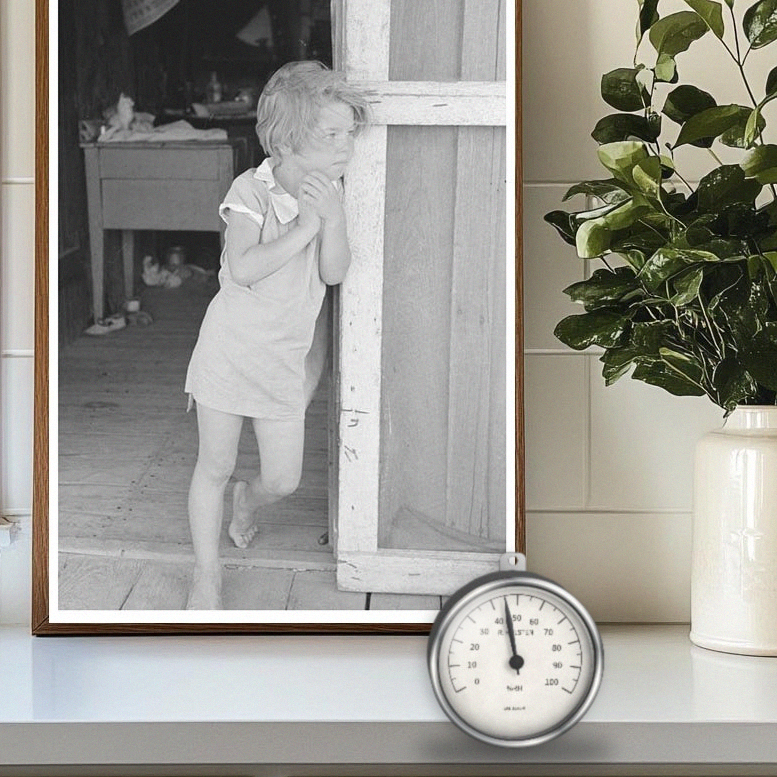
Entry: **45** %
